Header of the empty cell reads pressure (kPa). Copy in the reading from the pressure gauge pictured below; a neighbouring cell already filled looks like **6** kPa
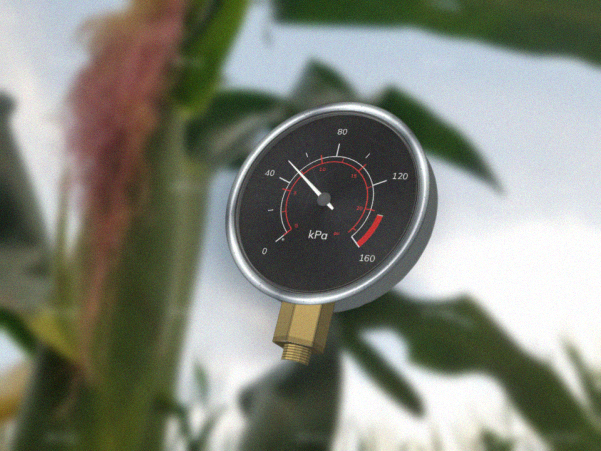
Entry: **50** kPa
